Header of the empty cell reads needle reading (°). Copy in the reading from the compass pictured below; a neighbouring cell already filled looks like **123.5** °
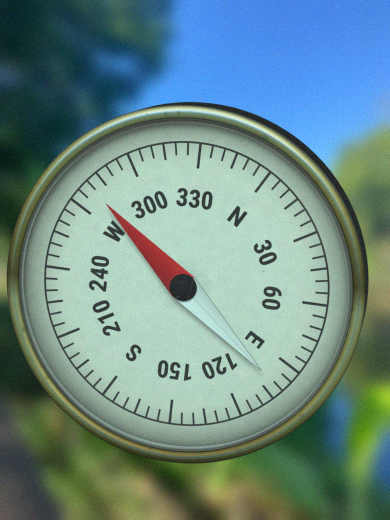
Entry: **280** °
